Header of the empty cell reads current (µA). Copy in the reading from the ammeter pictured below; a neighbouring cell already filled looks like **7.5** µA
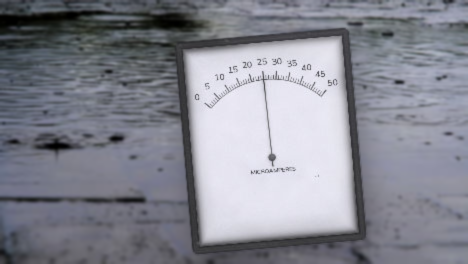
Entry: **25** µA
